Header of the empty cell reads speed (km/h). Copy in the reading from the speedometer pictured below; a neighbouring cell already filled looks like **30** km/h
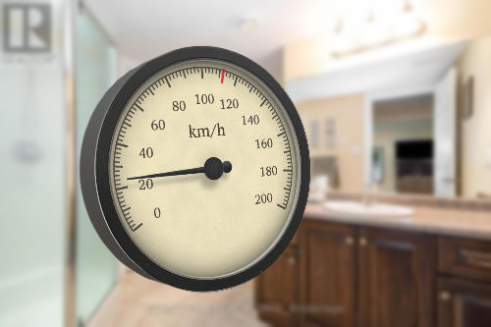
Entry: **24** km/h
